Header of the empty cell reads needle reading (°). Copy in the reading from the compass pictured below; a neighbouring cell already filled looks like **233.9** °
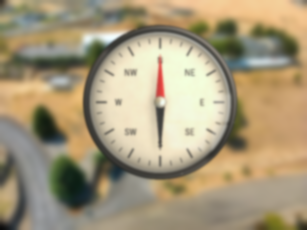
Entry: **0** °
